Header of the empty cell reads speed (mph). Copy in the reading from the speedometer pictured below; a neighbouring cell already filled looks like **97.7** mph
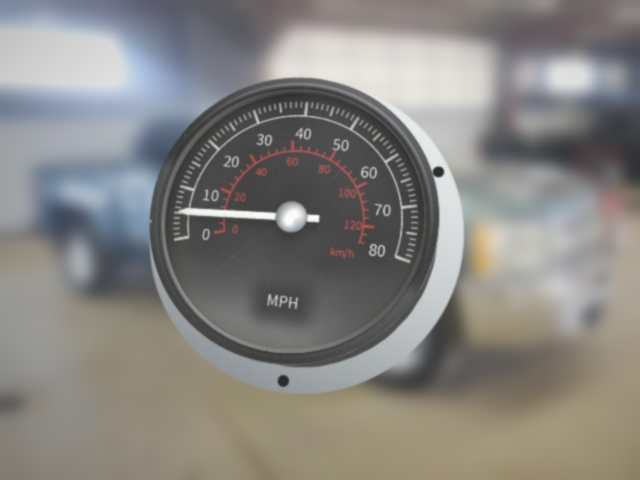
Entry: **5** mph
